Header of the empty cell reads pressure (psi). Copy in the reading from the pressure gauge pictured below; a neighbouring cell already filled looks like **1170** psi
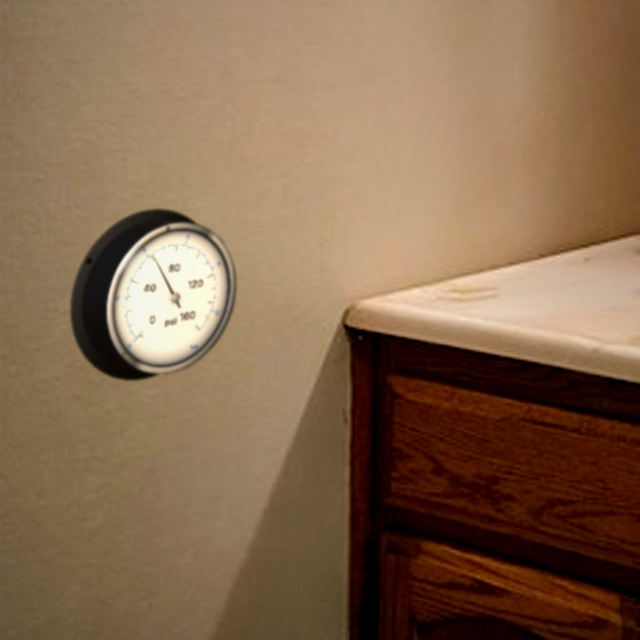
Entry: **60** psi
